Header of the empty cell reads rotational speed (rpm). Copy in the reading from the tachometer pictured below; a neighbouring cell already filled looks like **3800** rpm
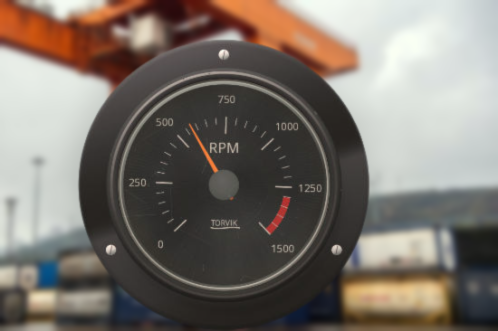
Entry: **575** rpm
